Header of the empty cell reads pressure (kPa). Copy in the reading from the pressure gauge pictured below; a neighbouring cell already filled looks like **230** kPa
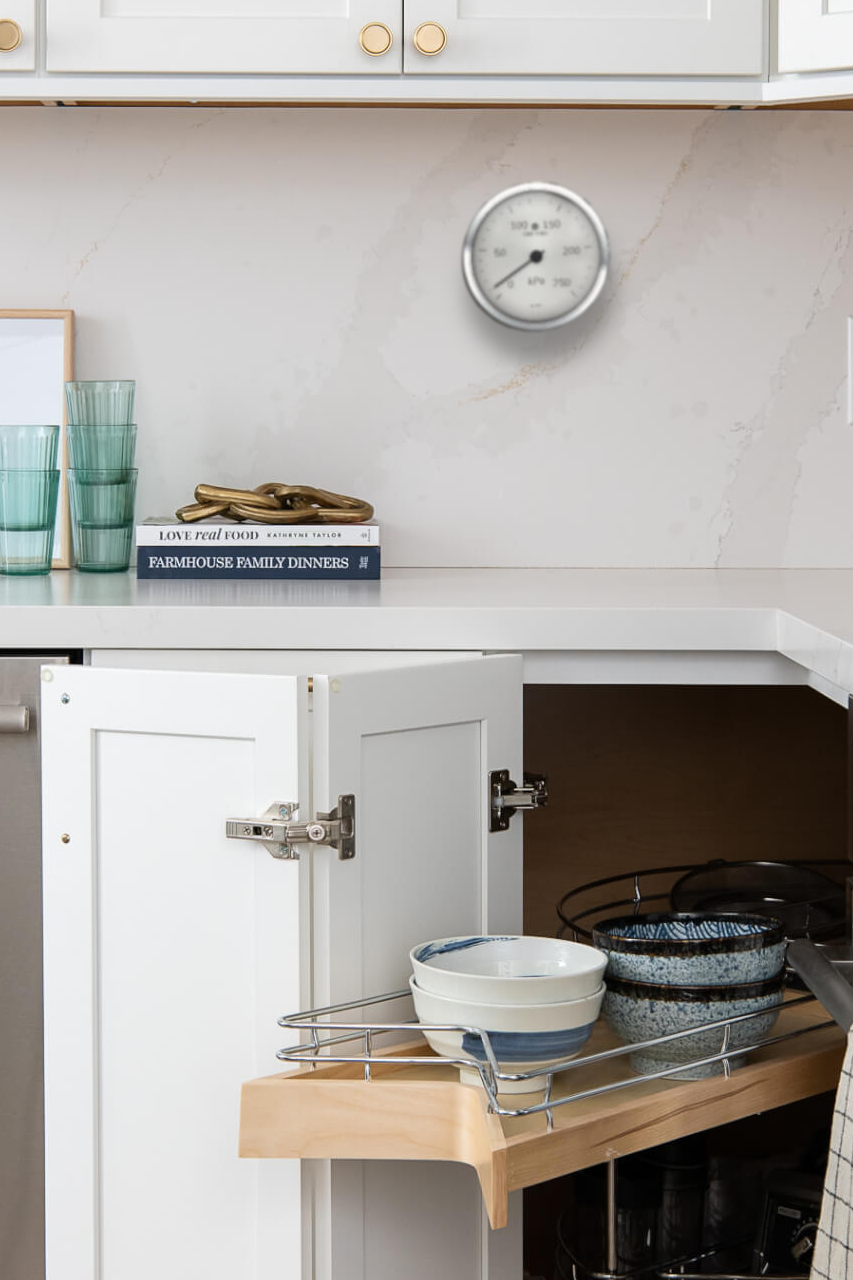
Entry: **10** kPa
